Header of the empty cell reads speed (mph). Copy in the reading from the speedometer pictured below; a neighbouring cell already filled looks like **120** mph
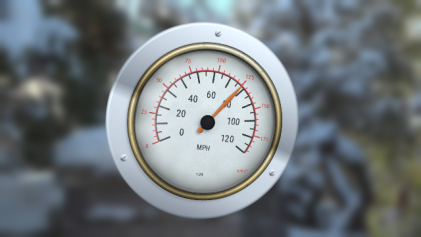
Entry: **77.5** mph
